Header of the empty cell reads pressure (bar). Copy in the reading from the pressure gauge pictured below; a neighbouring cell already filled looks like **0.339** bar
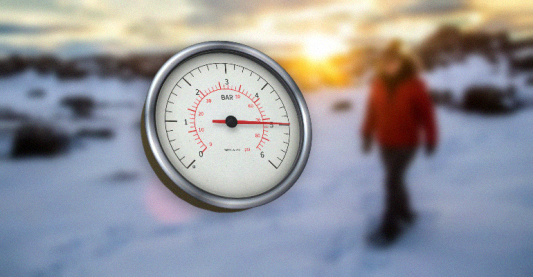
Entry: **5** bar
